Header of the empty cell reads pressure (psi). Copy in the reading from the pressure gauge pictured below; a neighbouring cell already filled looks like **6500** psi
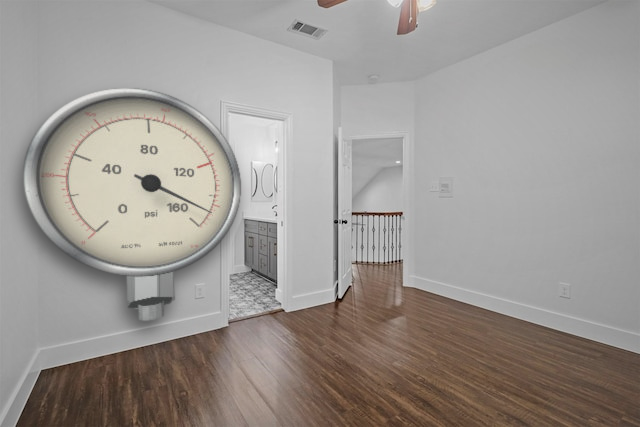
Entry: **150** psi
